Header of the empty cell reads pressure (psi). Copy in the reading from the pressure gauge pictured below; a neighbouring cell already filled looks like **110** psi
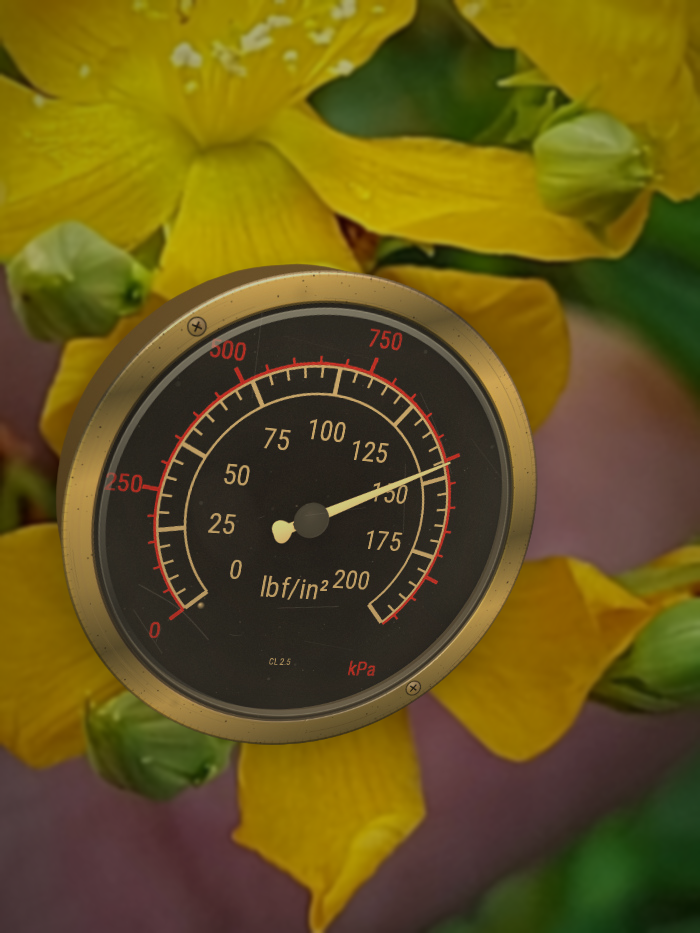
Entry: **145** psi
